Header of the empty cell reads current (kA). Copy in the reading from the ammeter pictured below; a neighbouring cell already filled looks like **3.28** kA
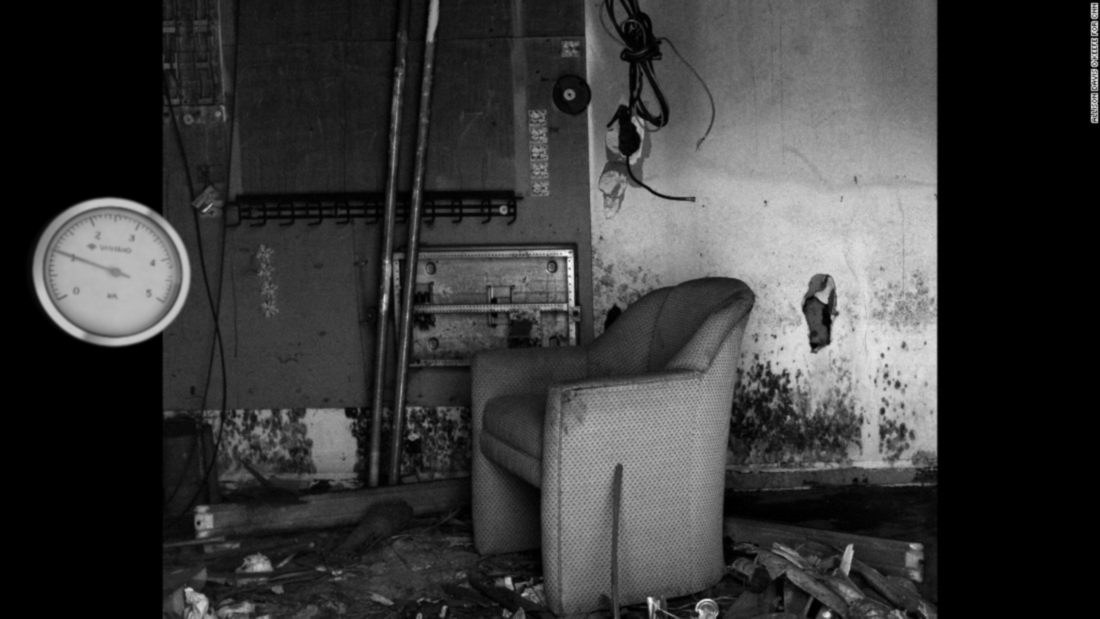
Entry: **1** kA
